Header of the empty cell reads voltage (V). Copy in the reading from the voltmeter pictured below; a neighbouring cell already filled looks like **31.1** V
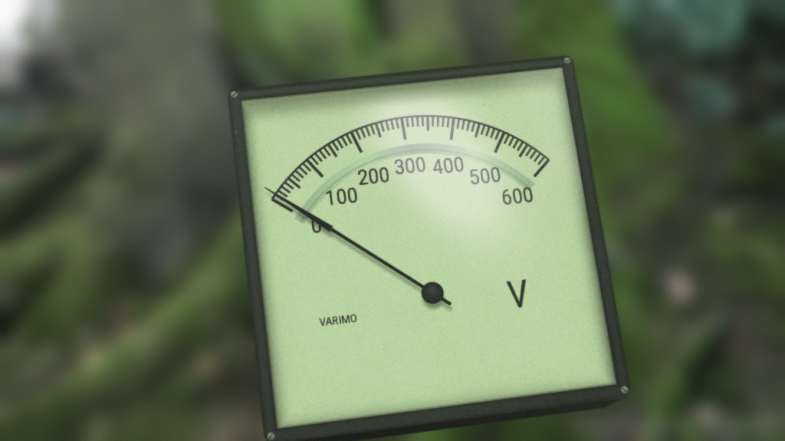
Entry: **10** V
